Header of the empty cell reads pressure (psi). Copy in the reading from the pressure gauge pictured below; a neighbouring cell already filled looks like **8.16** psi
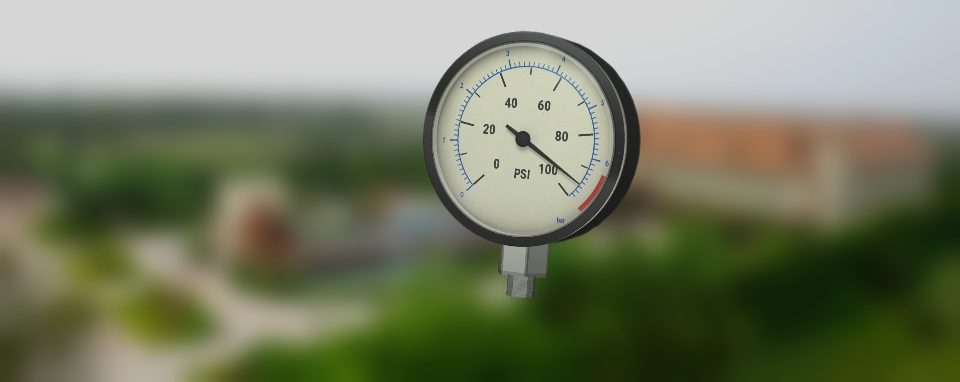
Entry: **95** psi
